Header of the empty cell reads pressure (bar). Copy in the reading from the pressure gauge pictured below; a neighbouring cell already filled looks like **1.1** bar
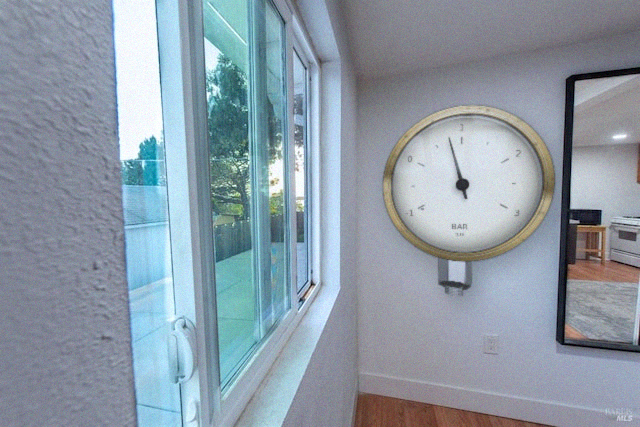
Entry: **0.75** bar
